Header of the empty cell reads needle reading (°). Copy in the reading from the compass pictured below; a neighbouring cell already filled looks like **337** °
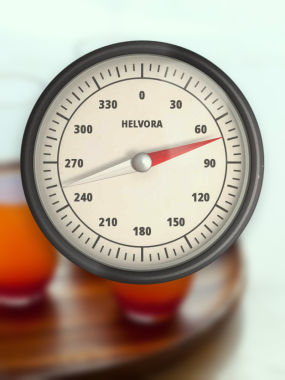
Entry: **72.5** °
